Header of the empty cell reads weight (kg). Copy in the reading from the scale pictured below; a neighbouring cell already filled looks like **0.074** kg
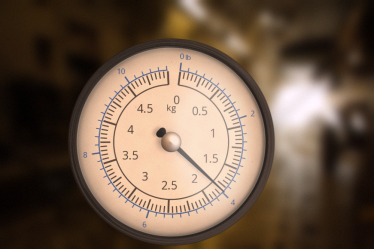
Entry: **1.8** kg
